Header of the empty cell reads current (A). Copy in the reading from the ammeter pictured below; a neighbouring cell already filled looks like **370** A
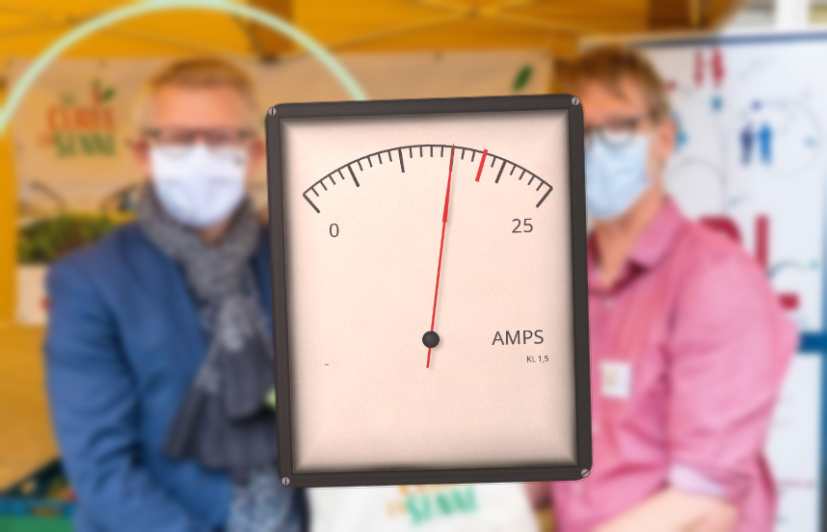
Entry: **15** A
